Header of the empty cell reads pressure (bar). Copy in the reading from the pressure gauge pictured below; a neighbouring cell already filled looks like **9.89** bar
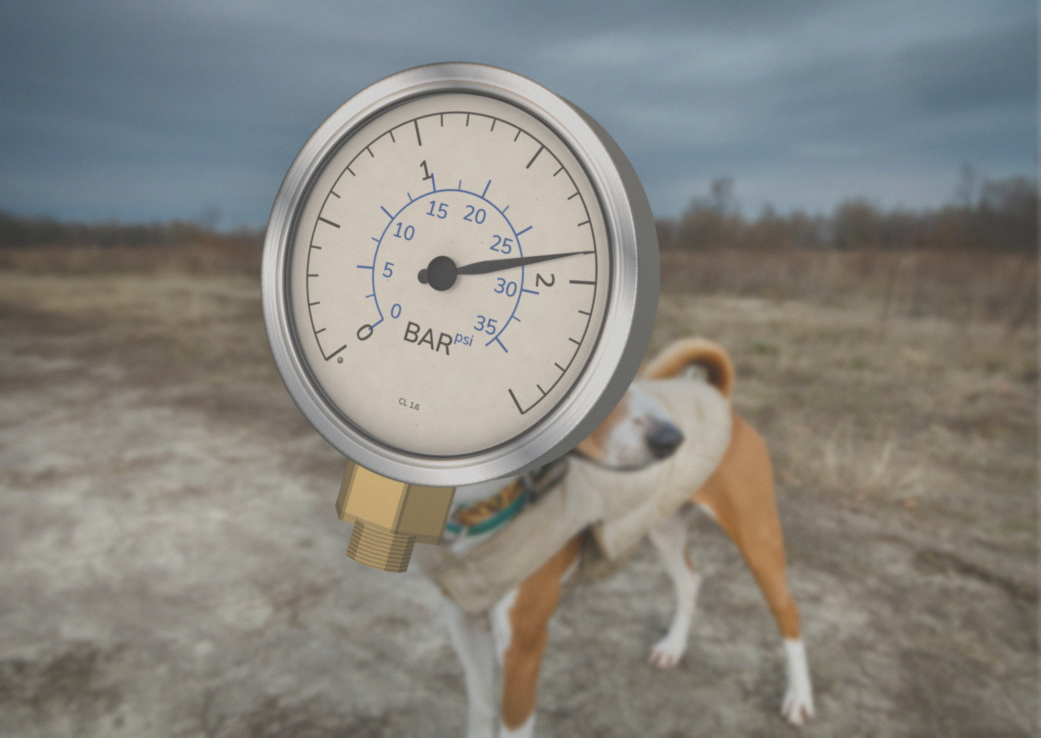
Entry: **1.9** bar
